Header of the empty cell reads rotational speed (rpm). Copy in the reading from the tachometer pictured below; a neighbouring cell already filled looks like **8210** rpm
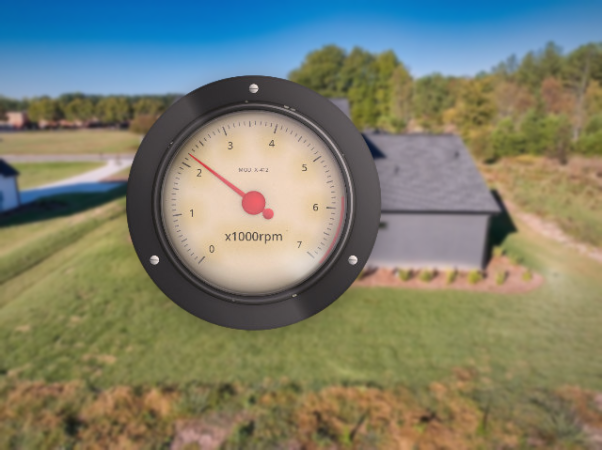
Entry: **2200** rpm
